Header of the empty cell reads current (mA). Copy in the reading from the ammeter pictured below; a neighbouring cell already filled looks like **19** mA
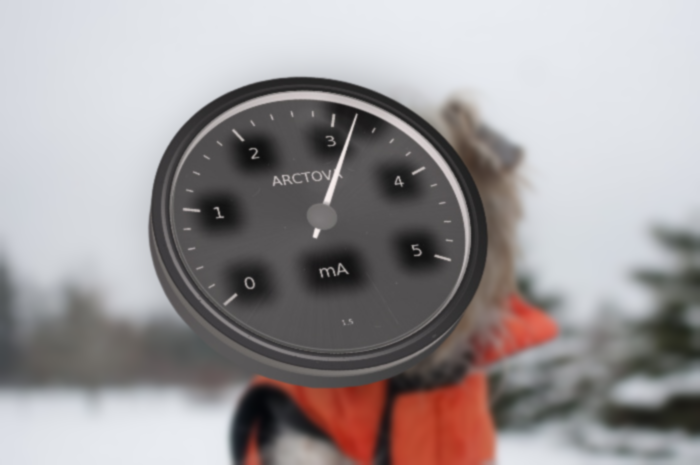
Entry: **3.2** mA
